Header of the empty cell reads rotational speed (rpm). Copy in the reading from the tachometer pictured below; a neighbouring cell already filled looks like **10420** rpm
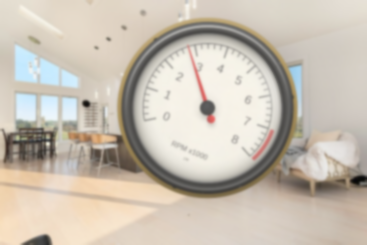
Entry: **2800** rpm
